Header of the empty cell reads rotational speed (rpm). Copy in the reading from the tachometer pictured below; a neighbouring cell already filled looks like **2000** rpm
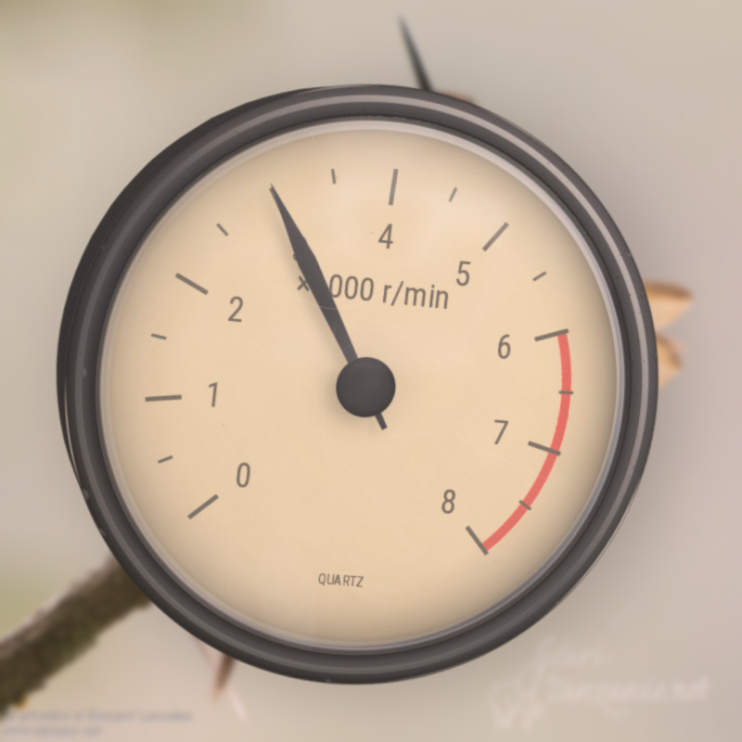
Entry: **3000** rpm
